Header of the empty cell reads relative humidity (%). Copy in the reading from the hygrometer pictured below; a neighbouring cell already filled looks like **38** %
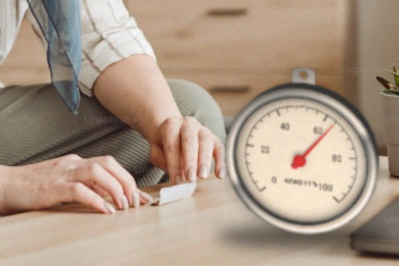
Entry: **64** %
